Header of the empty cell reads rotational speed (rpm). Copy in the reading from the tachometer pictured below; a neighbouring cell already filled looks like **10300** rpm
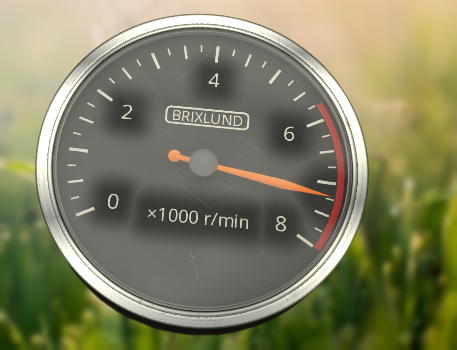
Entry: **7250** rpm
